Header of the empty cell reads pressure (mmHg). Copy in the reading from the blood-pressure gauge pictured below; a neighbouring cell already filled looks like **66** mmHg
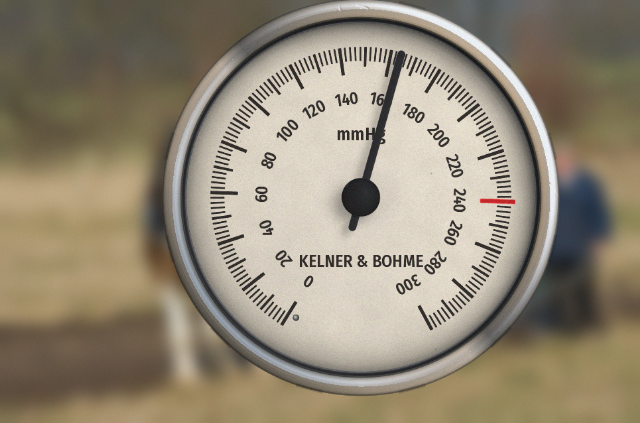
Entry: **164** mmHg
